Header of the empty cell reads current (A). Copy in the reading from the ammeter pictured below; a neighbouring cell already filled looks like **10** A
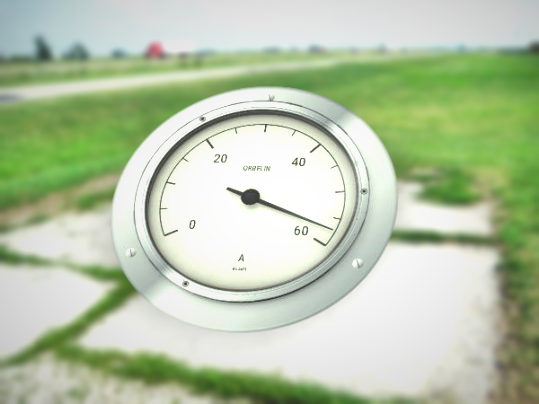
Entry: **57.5** A
